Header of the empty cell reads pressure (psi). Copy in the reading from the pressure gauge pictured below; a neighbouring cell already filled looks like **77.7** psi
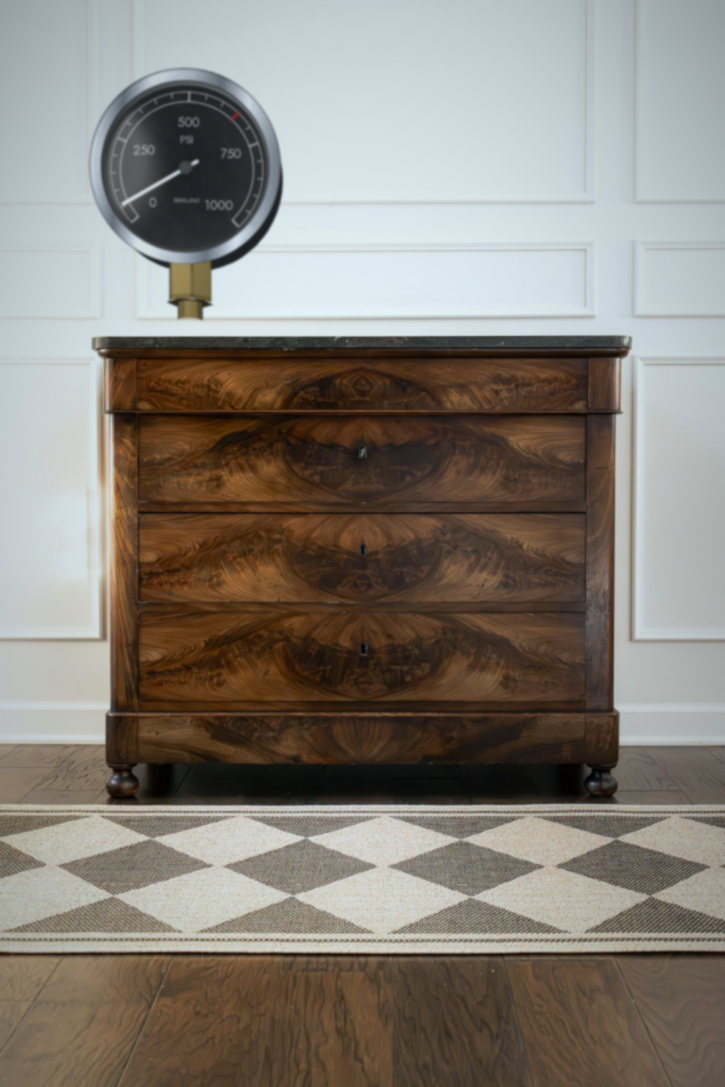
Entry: **50** psi
